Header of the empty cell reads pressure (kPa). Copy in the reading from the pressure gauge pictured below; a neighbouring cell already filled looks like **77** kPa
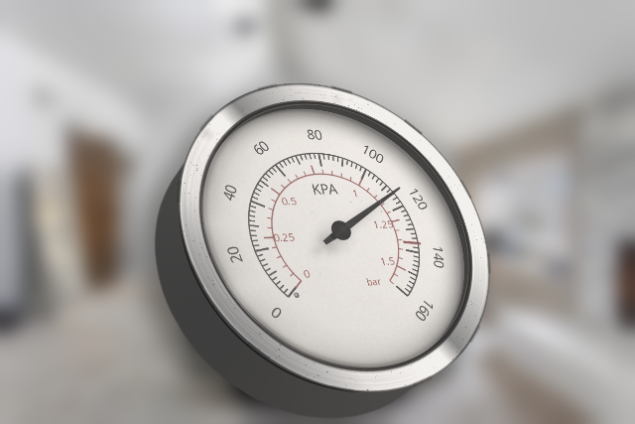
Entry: **114** kPa
